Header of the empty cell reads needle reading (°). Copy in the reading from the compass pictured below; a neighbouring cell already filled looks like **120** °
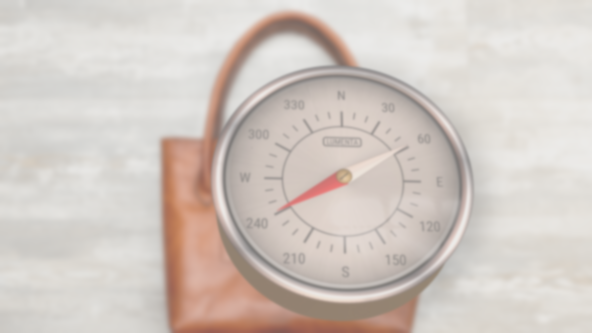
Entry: **240** °
